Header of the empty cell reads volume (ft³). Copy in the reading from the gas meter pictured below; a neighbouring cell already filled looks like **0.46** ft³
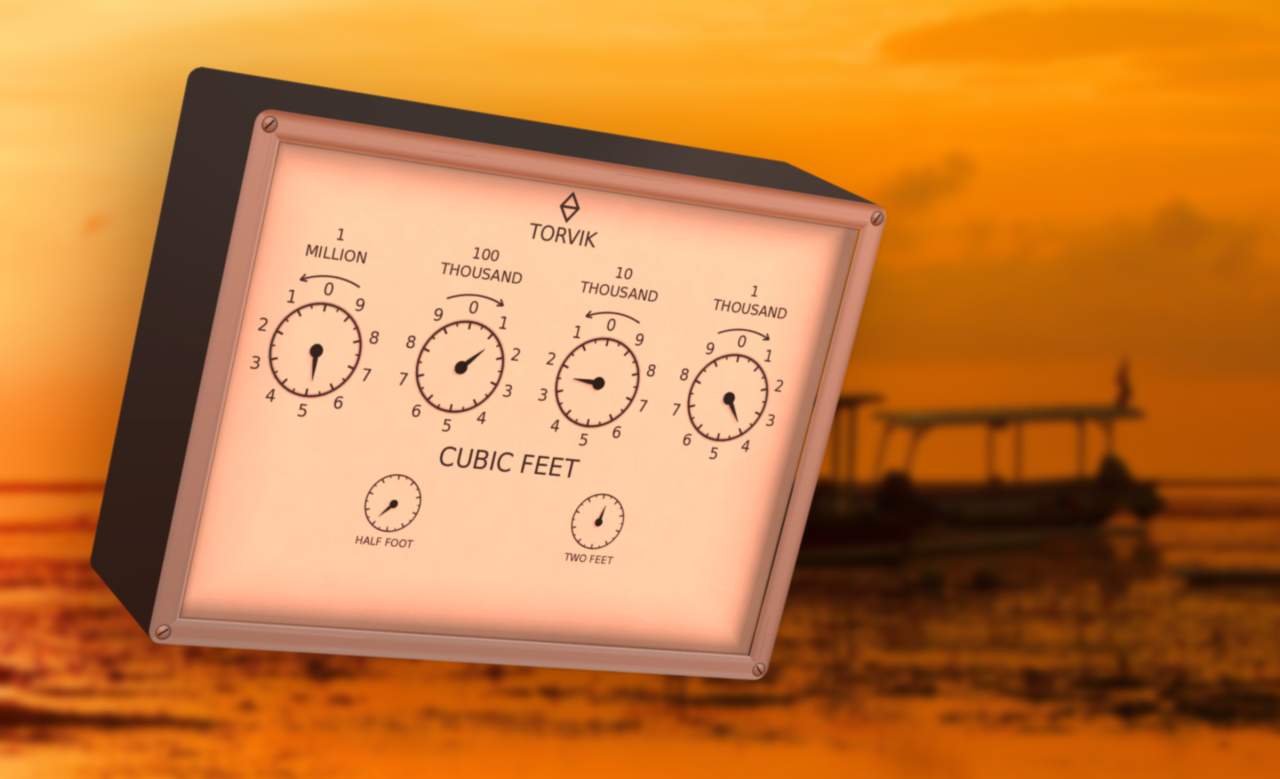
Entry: **512400** ft³
